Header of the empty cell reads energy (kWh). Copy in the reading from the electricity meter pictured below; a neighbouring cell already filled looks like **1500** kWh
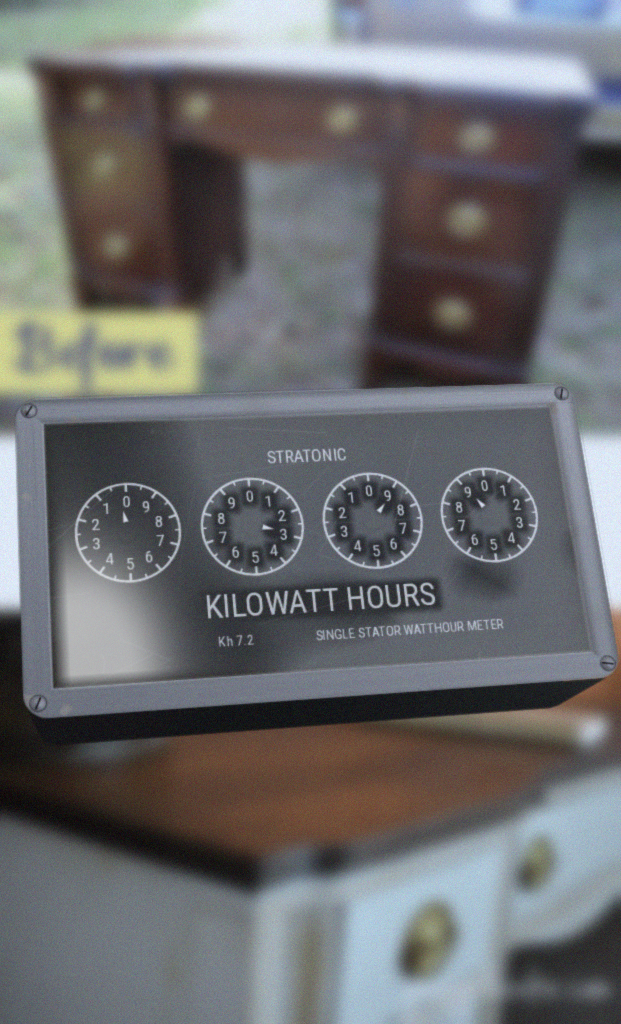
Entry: **289** kWh
